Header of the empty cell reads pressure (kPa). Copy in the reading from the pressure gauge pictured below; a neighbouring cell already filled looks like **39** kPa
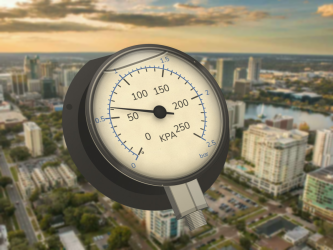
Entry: **60** kPa
